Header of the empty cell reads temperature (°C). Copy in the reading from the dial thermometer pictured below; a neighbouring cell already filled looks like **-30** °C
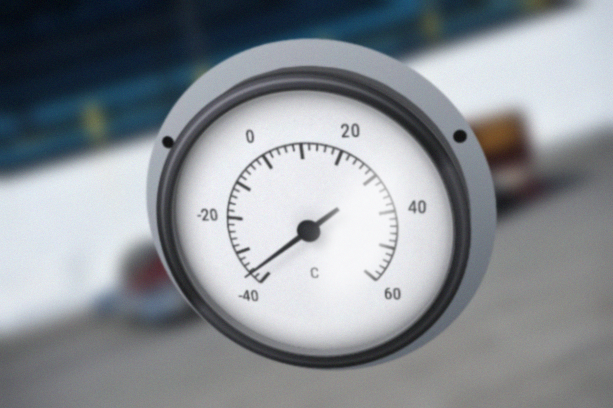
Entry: **-36** °C
